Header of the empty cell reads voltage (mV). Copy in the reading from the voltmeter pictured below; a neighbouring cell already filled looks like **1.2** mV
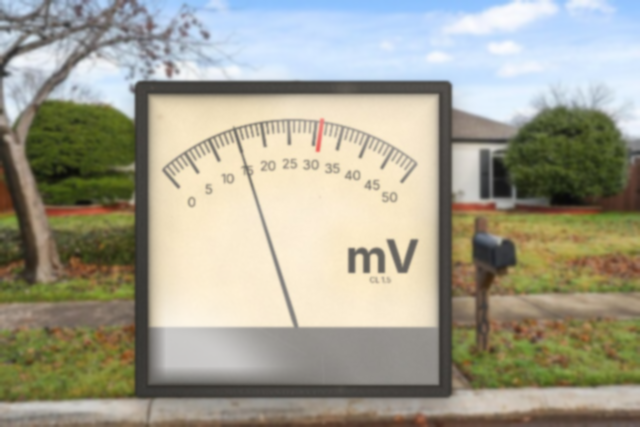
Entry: **15** mV
